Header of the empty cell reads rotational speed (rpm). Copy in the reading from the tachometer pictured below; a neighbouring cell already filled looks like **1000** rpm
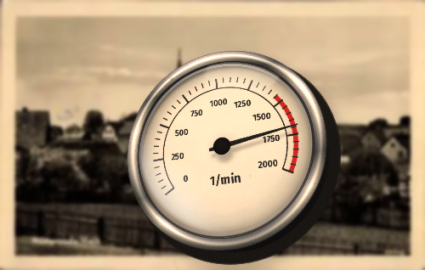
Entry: **1700** rpm
